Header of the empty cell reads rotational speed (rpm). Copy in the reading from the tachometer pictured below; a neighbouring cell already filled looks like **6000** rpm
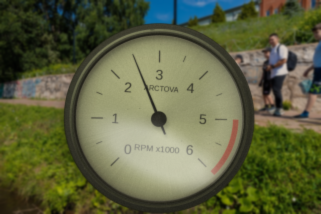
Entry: **2500** rpm
